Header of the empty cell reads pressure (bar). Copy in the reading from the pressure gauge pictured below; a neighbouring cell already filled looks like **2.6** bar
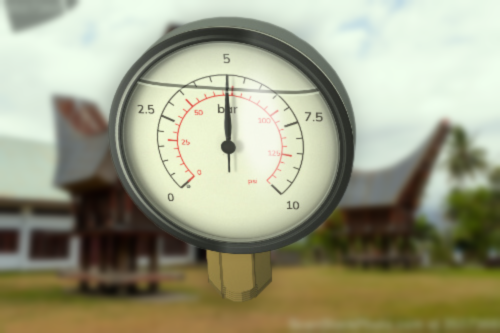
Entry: **5** bar
